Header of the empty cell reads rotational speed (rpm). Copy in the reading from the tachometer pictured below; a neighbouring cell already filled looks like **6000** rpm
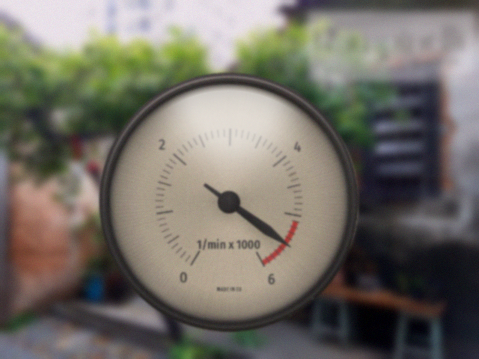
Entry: **5500** rpm
